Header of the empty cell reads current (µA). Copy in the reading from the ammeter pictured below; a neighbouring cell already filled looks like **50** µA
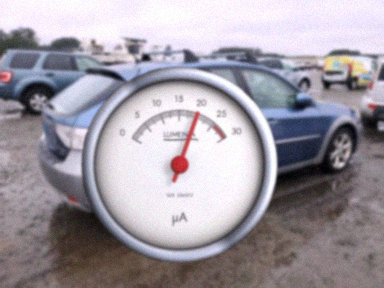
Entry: **20** µA
